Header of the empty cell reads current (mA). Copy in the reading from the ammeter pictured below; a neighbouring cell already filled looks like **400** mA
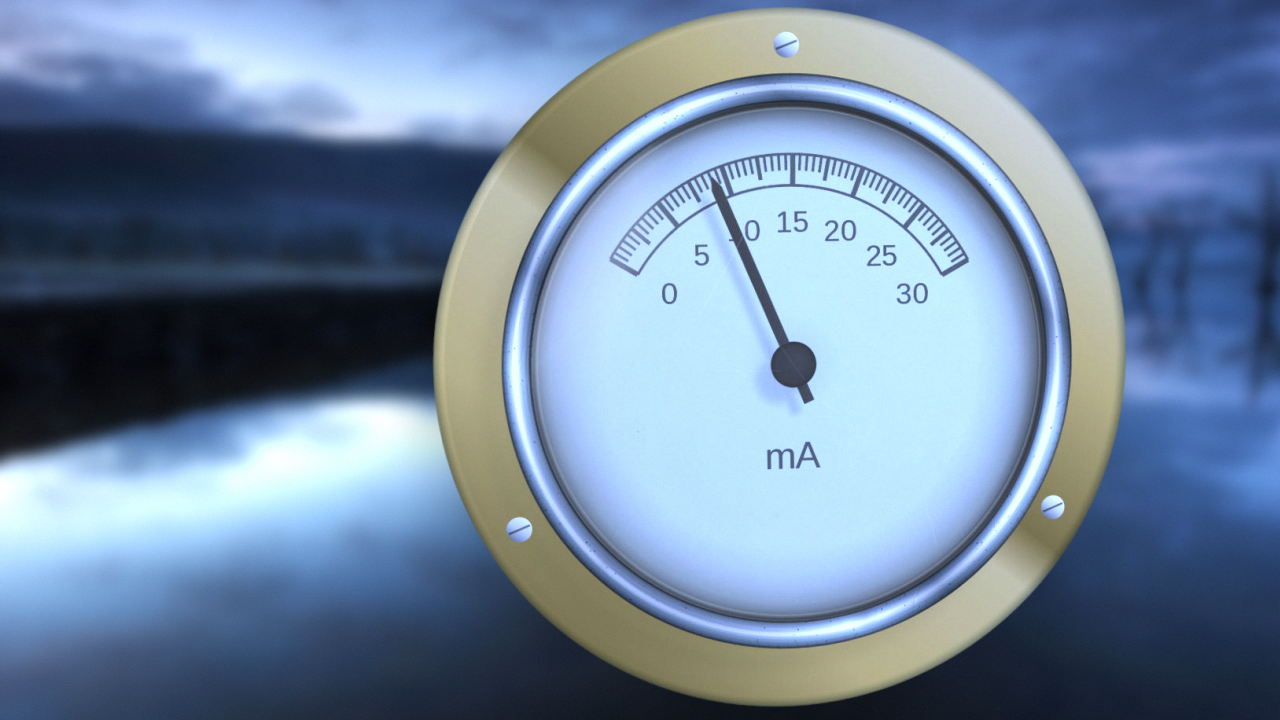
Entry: **9** mA
